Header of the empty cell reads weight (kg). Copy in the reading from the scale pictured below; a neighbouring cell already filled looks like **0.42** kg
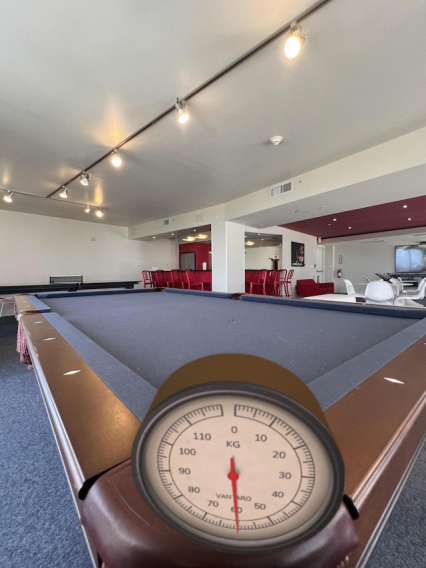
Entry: **60** kg
